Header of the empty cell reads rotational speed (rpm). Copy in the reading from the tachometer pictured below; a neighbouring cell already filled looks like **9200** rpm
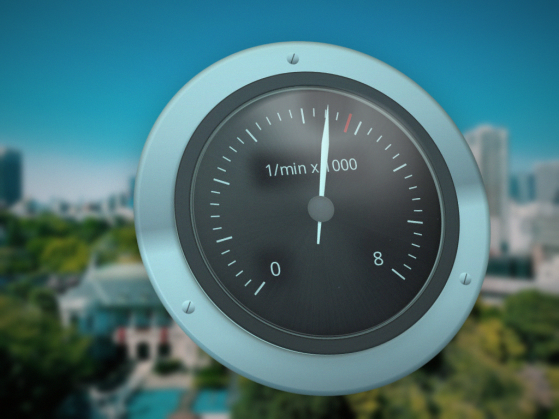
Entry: **4400** rpm
